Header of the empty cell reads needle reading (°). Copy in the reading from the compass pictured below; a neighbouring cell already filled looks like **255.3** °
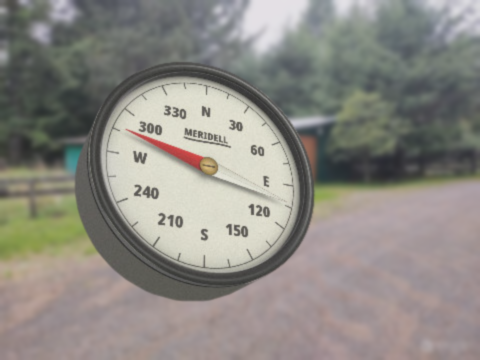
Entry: **285** °
